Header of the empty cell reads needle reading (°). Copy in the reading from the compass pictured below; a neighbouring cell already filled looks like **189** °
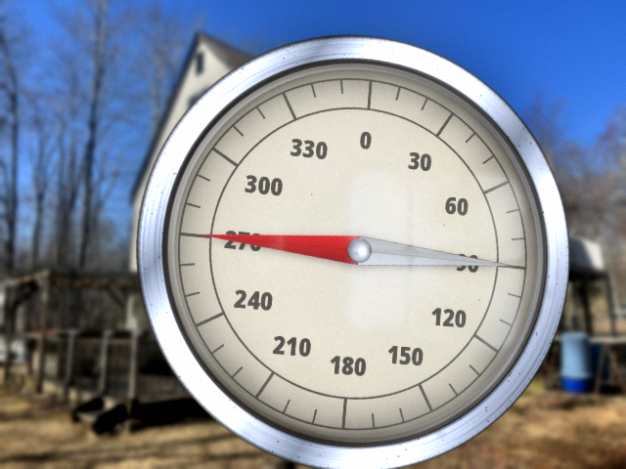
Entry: **270** °
